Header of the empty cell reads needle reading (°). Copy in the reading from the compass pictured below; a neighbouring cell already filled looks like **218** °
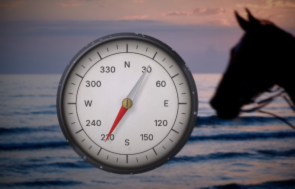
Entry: **210** °
